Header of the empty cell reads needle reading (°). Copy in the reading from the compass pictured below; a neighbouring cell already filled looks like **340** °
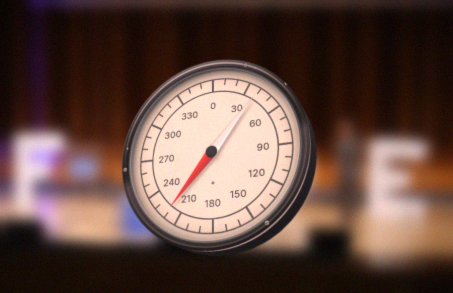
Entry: **220** °
